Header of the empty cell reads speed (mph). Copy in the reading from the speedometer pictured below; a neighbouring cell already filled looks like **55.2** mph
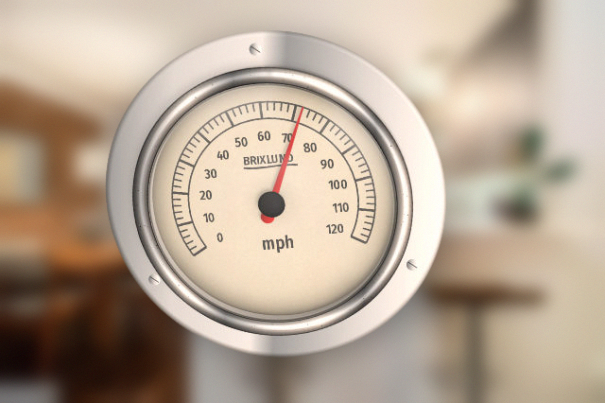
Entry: **72** mph
